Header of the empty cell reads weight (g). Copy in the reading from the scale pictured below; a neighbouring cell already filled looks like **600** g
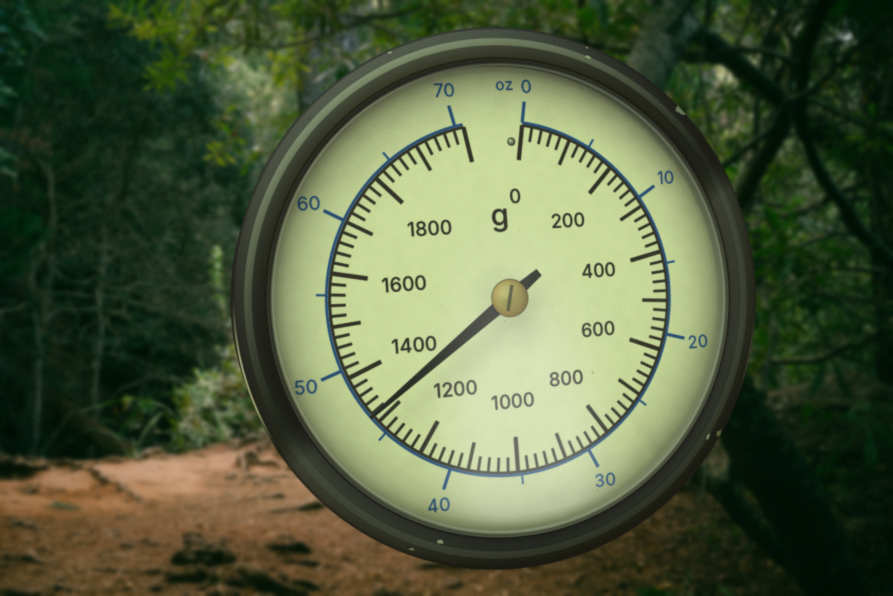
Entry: **1320** g
